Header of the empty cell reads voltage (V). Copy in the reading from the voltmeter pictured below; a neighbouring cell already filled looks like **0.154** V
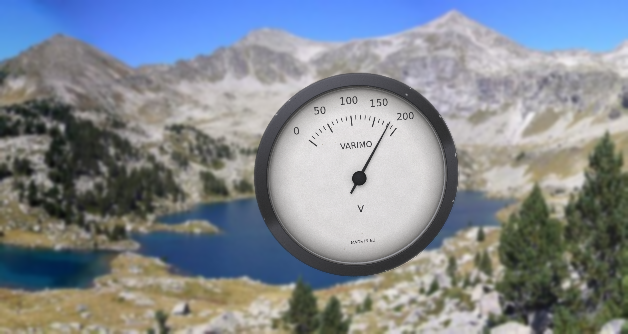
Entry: **180** V
